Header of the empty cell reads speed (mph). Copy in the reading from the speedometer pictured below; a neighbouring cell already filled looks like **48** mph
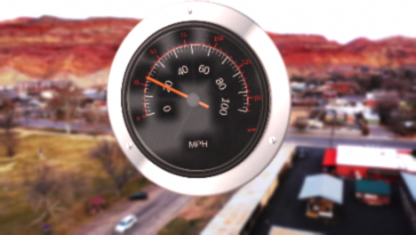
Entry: **20** mph
